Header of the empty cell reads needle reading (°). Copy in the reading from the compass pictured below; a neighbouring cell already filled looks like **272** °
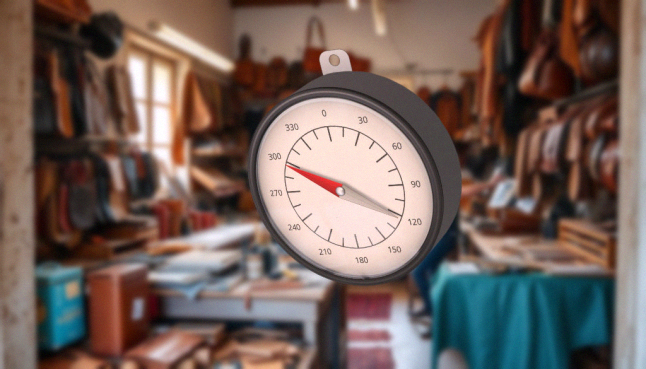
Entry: **300** °
